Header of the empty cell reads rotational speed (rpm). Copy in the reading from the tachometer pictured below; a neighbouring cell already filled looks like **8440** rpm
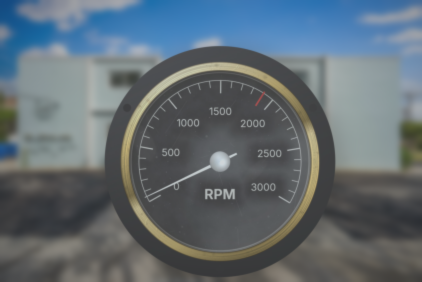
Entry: **50** rpm
